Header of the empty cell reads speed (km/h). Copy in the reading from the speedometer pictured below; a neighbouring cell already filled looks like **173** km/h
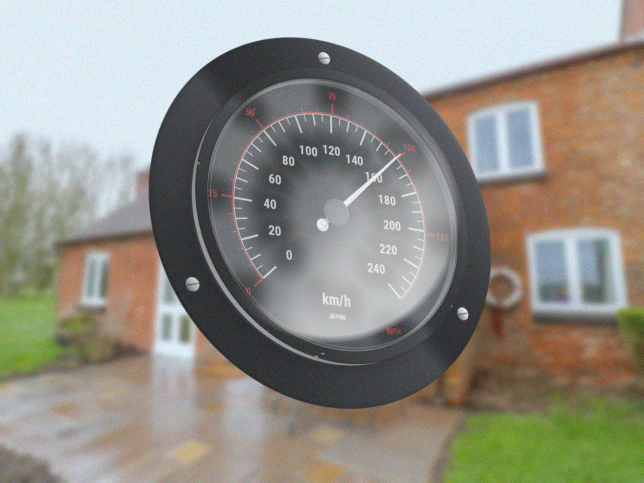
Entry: **160** km/h
